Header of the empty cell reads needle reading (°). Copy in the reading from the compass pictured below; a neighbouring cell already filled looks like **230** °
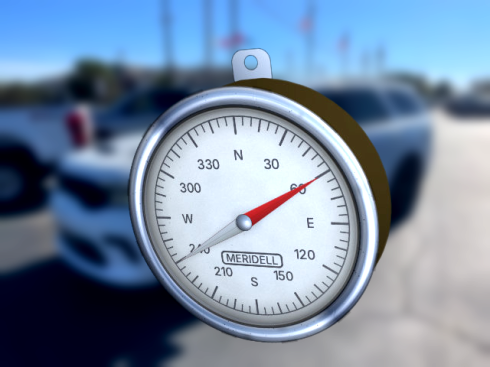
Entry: **60** °
